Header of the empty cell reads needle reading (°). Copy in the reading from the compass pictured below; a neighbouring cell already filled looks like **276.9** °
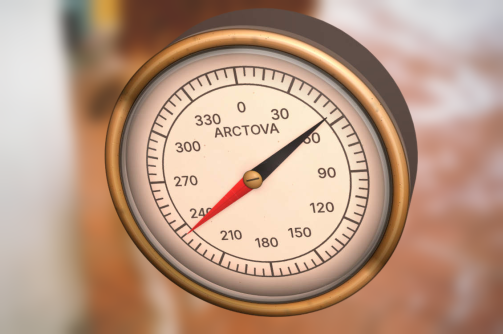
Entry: **235** °
